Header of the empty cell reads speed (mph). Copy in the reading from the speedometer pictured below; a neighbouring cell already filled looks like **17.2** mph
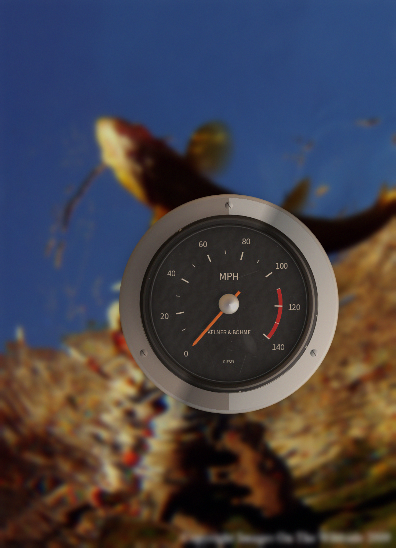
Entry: **0** mph
